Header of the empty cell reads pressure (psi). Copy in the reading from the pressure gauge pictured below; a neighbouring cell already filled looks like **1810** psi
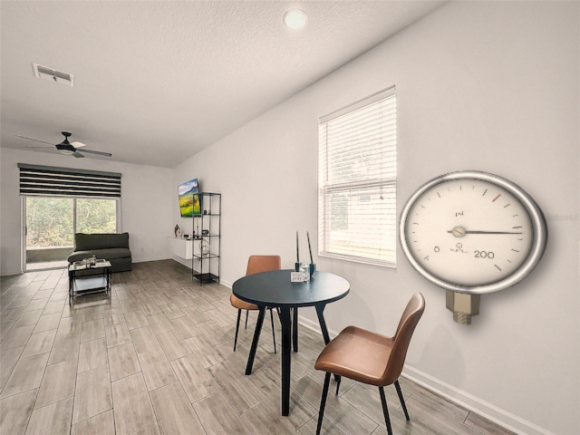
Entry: **165** psi
